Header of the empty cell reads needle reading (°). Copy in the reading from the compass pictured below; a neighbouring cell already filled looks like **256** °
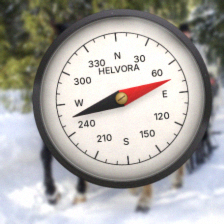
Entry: **75** °
